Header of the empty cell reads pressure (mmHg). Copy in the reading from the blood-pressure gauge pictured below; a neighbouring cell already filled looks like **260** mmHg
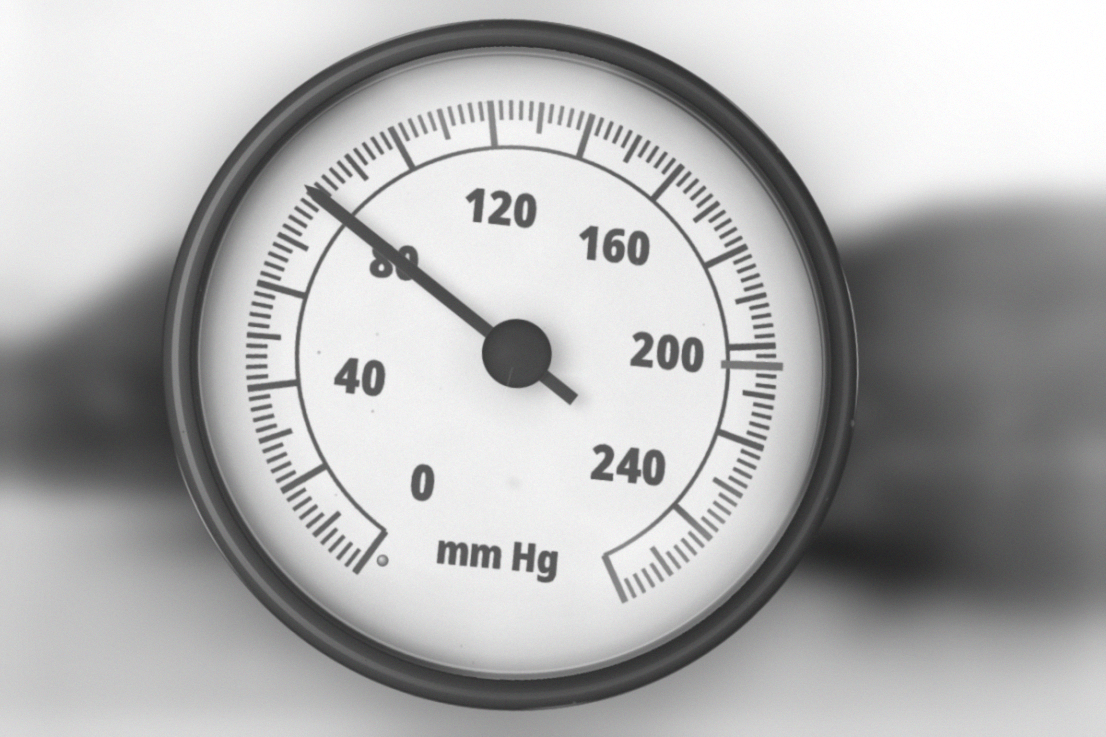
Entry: **80** mmHg
